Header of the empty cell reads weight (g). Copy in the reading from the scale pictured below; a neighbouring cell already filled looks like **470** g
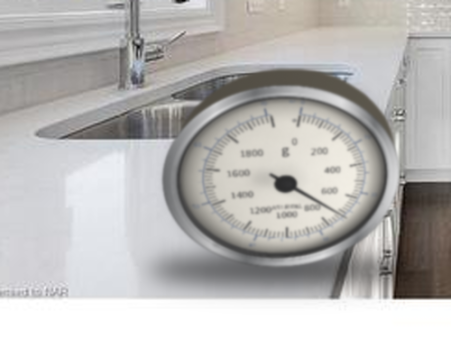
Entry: **700** g
